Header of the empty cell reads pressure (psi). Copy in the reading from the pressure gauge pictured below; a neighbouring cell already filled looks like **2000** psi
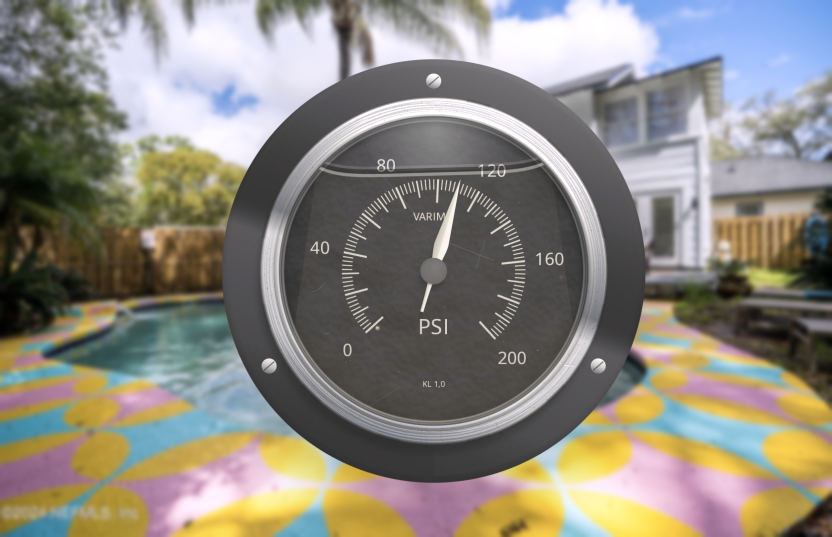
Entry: **110** psi
